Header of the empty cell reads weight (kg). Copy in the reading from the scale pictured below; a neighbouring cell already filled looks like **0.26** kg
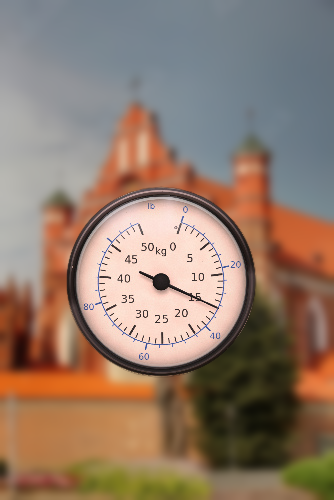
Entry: **15** kg
